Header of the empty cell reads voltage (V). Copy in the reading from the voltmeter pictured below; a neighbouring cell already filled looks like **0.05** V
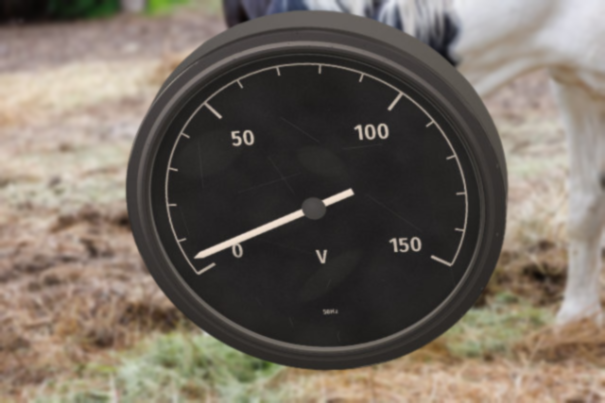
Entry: **5** V
